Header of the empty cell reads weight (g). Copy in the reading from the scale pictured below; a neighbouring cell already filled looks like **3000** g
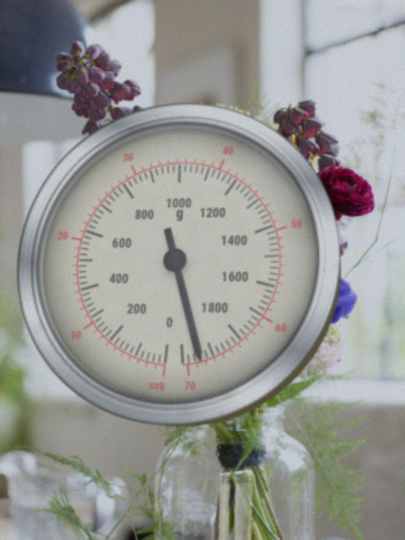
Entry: **1940** g
